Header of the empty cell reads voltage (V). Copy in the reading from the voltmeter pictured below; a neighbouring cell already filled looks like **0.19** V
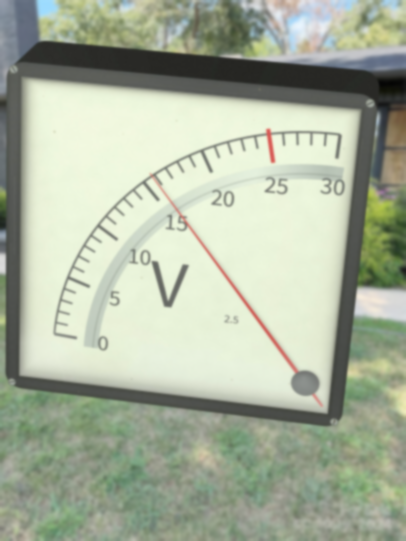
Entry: **16** V
